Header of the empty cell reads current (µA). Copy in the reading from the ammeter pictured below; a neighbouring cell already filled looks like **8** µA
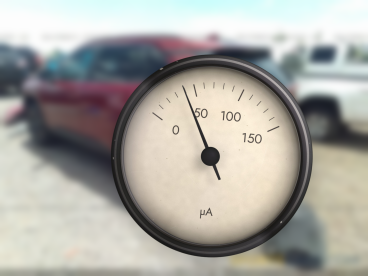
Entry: **40** µA
